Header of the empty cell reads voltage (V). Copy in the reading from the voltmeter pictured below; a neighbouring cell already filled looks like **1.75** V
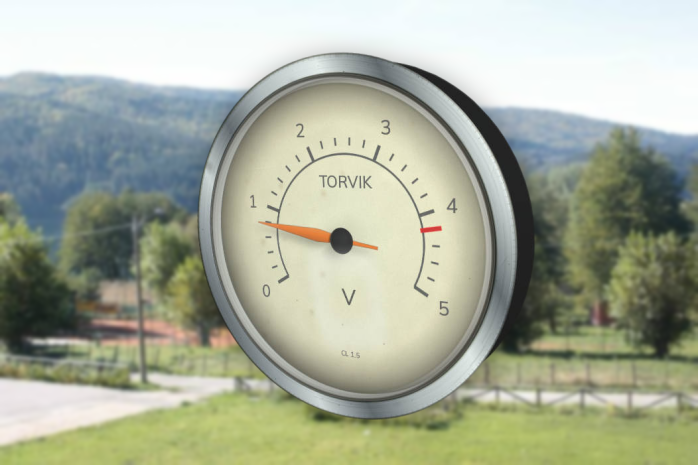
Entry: **0.8** V
